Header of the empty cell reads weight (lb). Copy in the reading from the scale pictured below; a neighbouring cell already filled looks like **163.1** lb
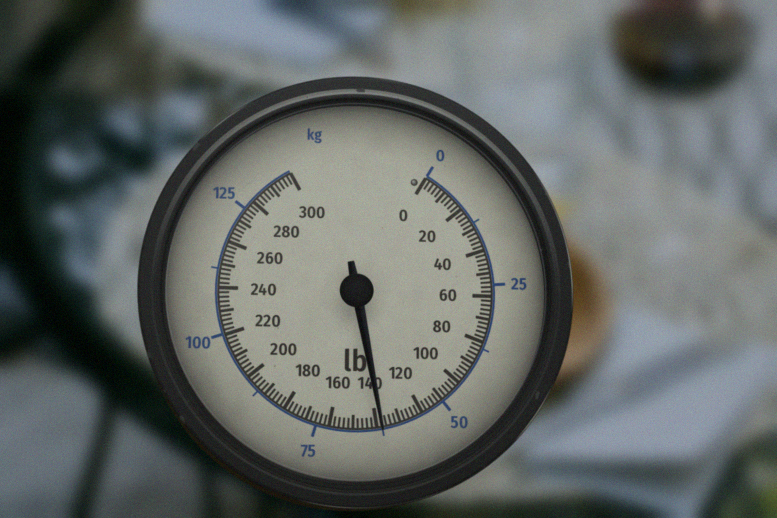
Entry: **138** lb
